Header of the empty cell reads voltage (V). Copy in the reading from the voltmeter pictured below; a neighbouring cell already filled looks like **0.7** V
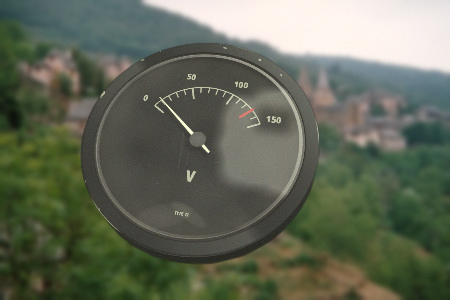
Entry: **10** V
